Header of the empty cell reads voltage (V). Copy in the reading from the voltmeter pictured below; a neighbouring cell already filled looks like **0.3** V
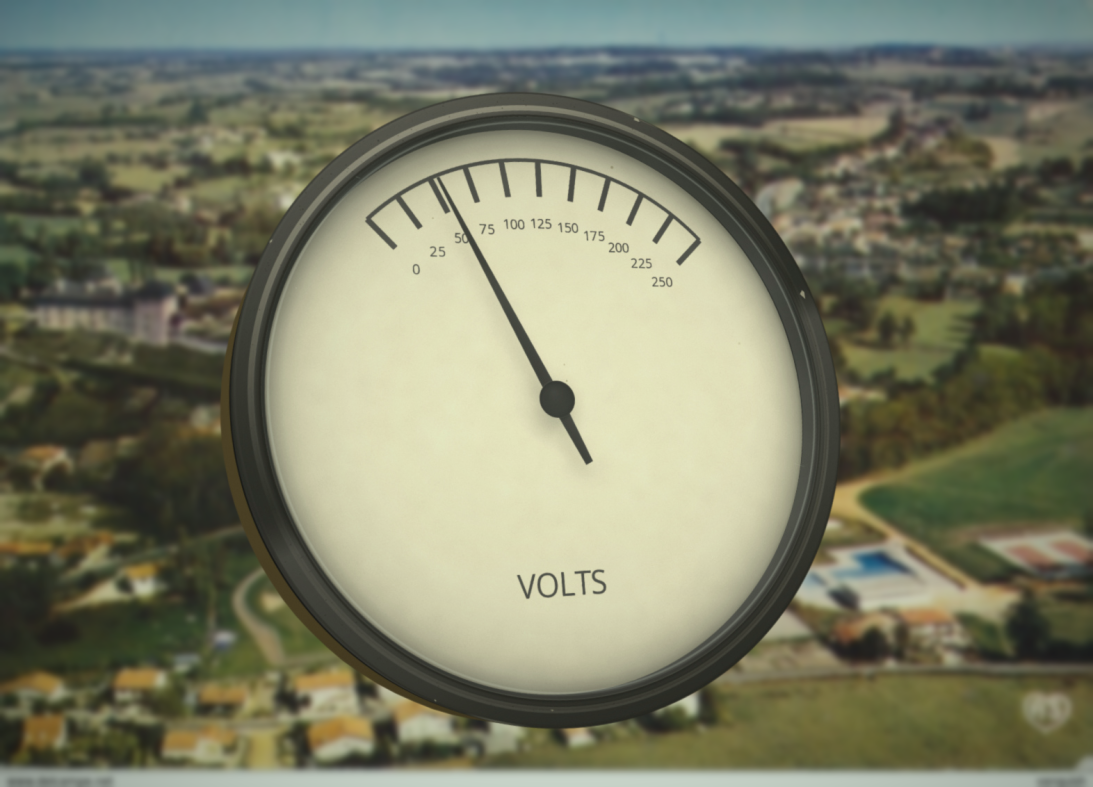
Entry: **50** V
